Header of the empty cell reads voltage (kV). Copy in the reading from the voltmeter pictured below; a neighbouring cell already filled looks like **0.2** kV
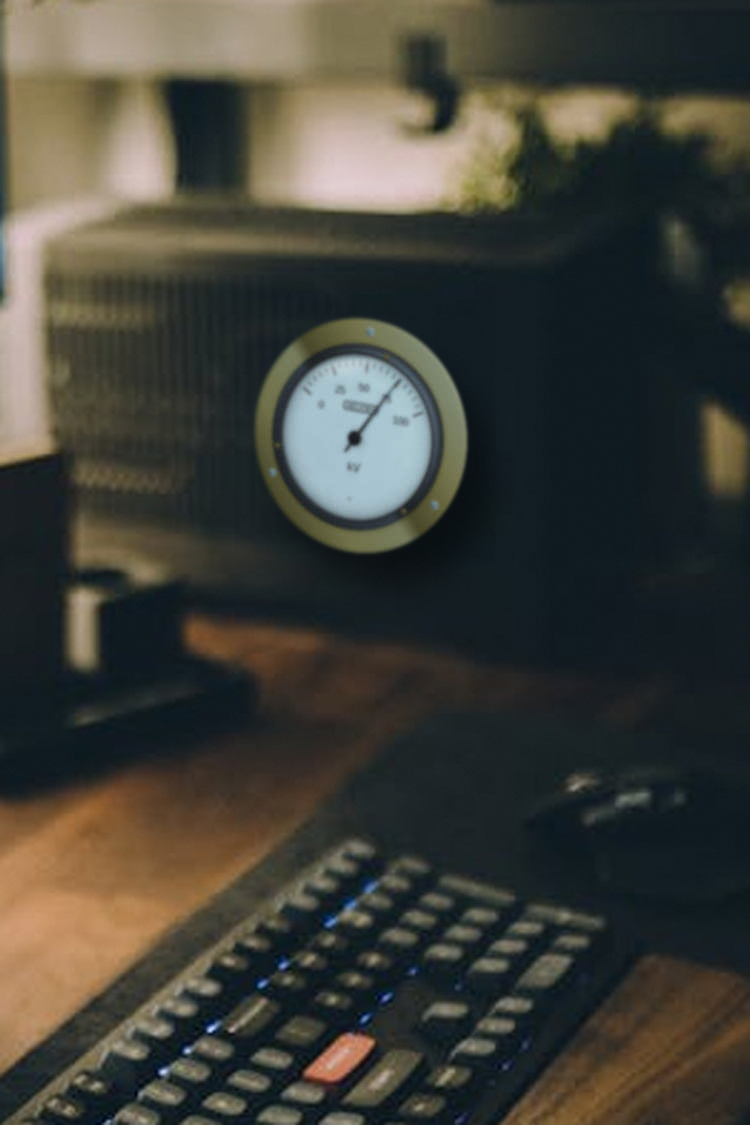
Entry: **75** kV
